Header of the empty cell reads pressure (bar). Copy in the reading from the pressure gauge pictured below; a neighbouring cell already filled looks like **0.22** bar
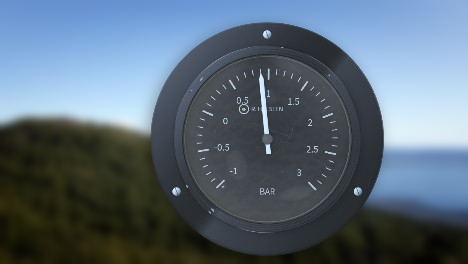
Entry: **0.9** bar
